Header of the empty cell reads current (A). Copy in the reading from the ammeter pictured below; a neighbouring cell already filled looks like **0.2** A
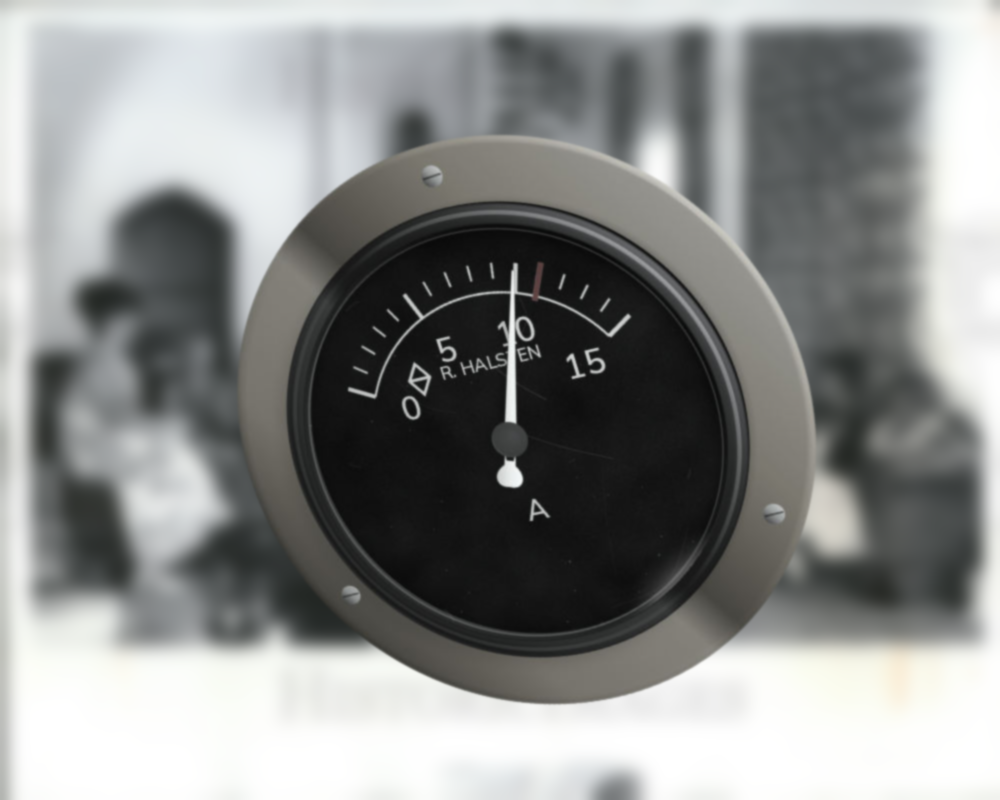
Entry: **10** A
